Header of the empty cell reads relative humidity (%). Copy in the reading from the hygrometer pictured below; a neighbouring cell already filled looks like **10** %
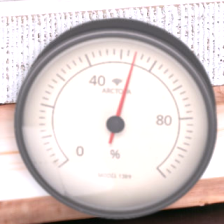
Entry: **54** %
